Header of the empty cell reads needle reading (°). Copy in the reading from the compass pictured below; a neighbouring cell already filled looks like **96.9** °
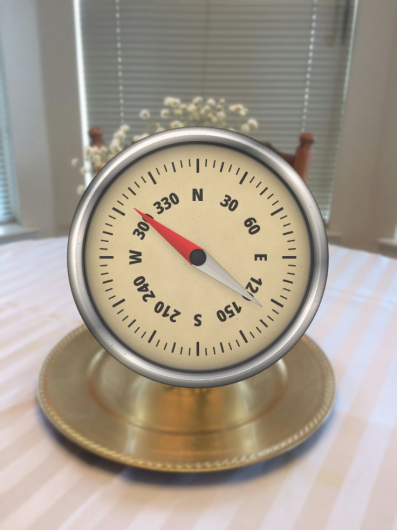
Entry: **307.5** °
